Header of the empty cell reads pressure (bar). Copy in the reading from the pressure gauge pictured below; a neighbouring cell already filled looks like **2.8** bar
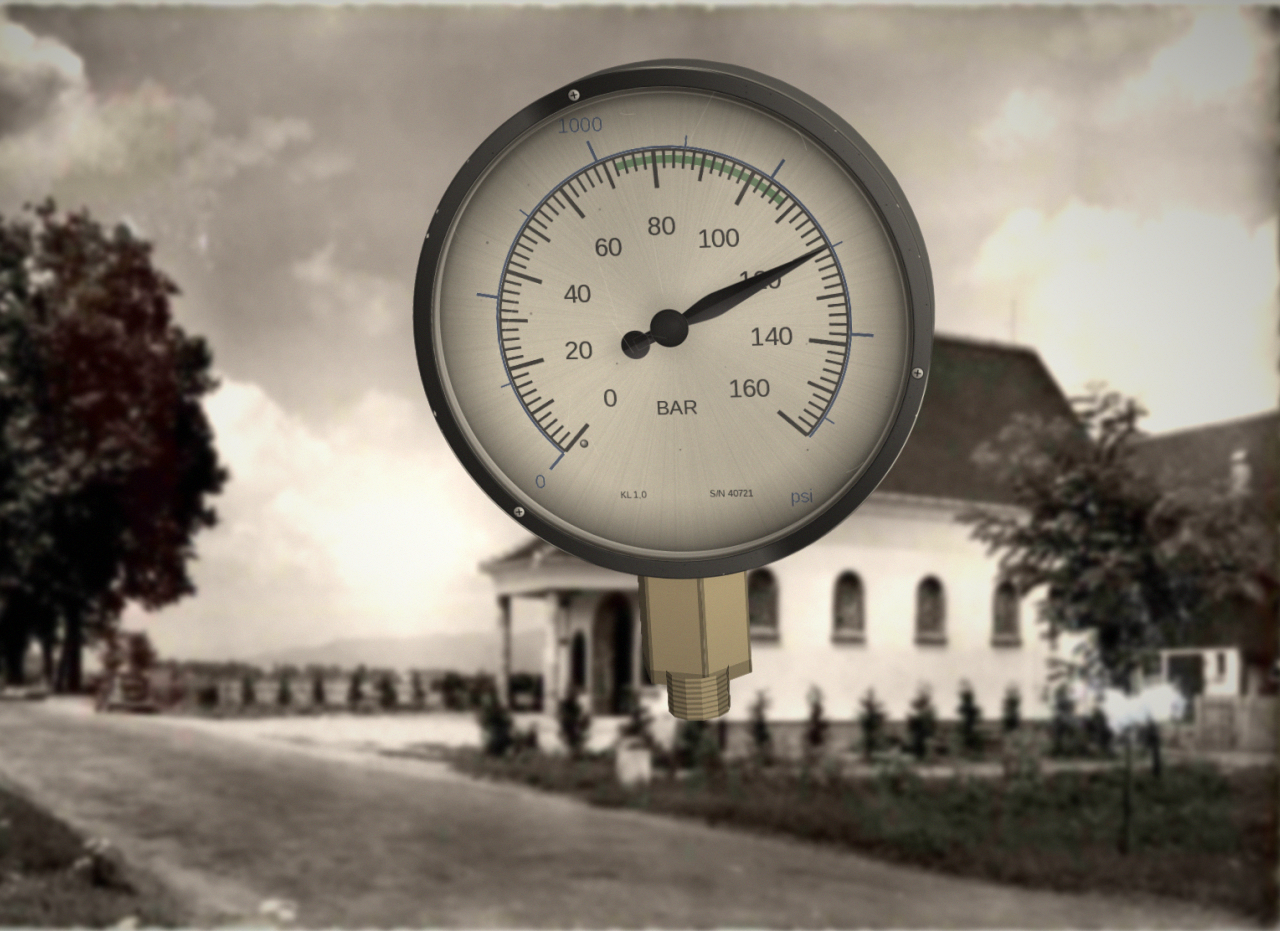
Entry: **120** bar
